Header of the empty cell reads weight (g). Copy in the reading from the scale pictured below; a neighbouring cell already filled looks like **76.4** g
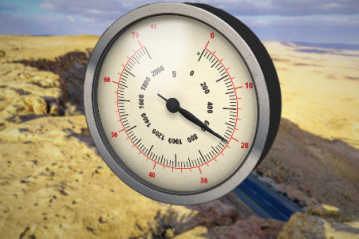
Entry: **600** g
